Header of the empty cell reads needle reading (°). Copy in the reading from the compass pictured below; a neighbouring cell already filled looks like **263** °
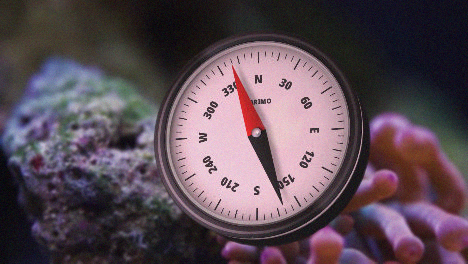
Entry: **340** °
